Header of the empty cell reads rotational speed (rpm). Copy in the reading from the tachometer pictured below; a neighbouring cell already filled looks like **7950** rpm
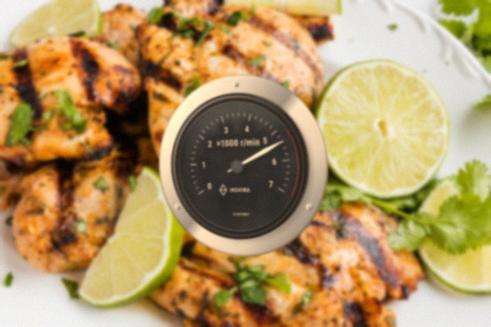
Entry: **5400** rpm
